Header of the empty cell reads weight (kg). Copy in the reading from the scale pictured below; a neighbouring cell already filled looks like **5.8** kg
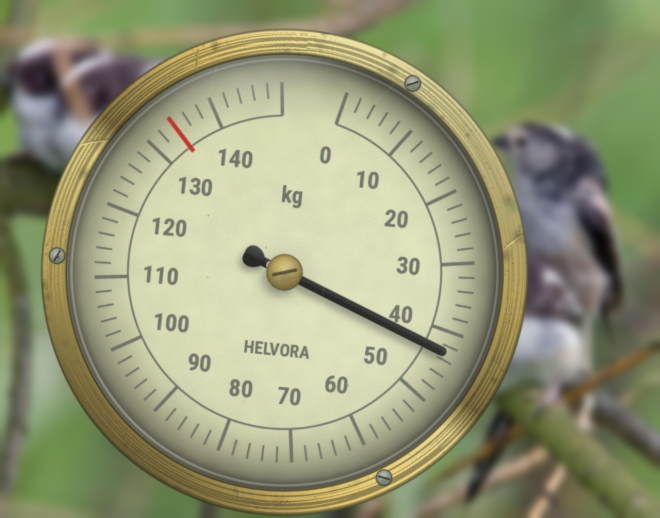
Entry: **43** kg
